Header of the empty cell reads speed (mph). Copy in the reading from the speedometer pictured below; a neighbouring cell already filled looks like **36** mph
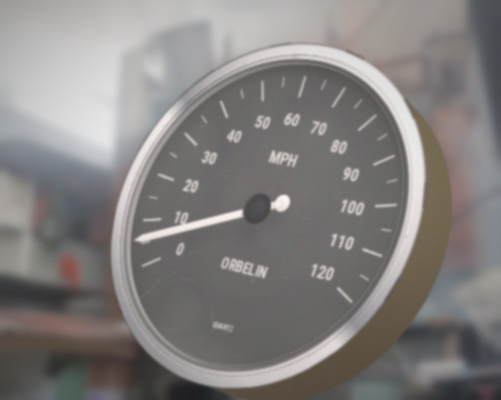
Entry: **5** mph
